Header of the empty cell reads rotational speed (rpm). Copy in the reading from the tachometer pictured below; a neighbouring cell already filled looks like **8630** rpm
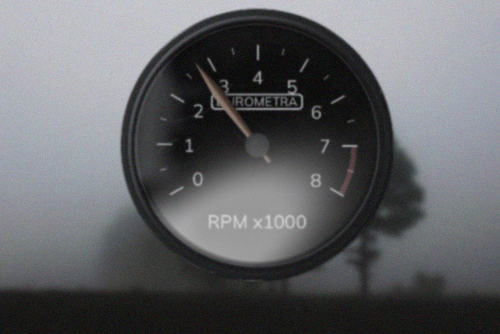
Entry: **2750** rpm
